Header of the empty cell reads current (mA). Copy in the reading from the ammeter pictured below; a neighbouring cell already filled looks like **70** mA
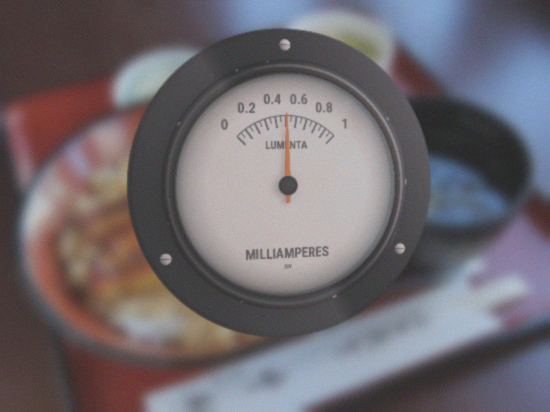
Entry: **0.5** mA
